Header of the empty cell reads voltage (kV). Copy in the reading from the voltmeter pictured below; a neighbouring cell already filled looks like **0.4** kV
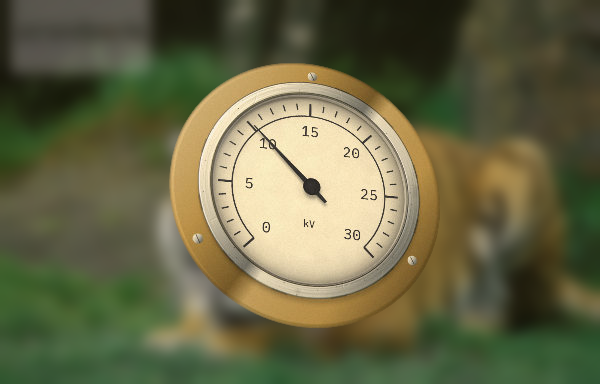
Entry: **10** kV
